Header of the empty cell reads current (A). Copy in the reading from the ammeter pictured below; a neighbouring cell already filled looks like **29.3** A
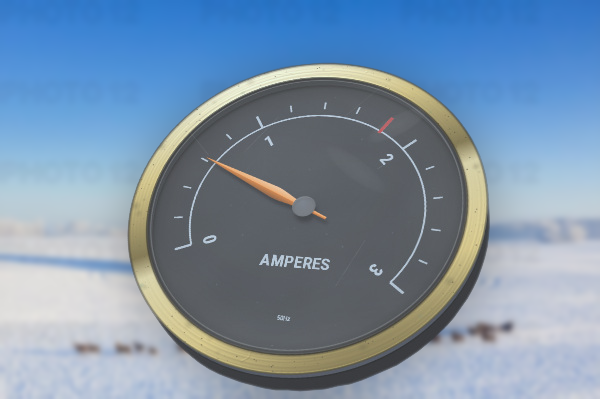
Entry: **0.6** A
